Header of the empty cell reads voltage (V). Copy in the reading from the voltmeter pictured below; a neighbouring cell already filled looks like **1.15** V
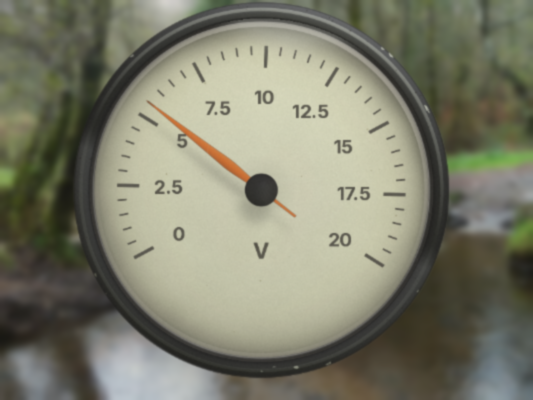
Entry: **5.5** V
